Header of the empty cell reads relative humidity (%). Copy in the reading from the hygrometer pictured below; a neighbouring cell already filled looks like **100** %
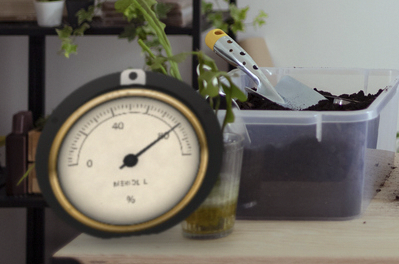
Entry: **80** %
